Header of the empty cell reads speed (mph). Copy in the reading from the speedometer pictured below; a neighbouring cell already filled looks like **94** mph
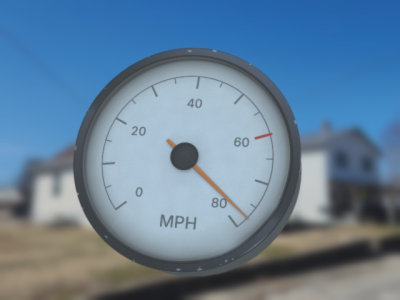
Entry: **77.5** mph
